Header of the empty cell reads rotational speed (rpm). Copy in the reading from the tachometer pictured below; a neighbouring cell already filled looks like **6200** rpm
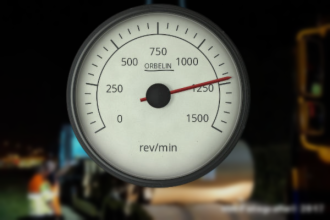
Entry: **1225** rpm
